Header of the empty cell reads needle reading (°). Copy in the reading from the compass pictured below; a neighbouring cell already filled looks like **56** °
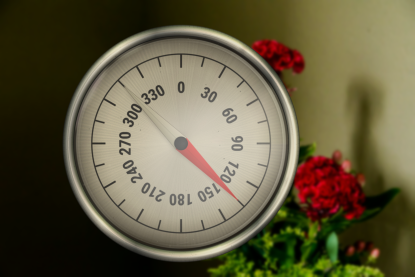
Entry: **135** °
